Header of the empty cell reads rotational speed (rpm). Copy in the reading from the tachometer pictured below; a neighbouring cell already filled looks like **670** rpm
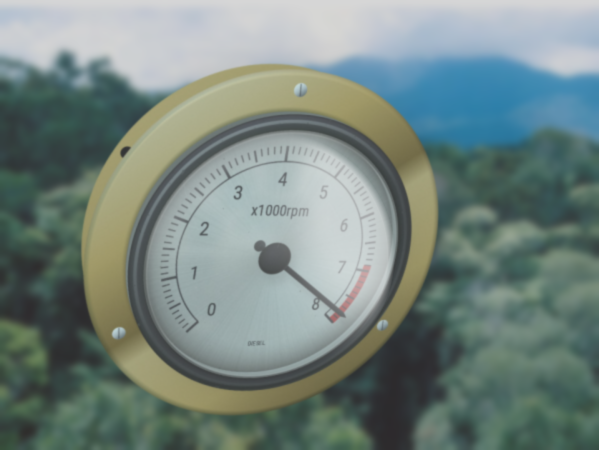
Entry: **7800** rpm
